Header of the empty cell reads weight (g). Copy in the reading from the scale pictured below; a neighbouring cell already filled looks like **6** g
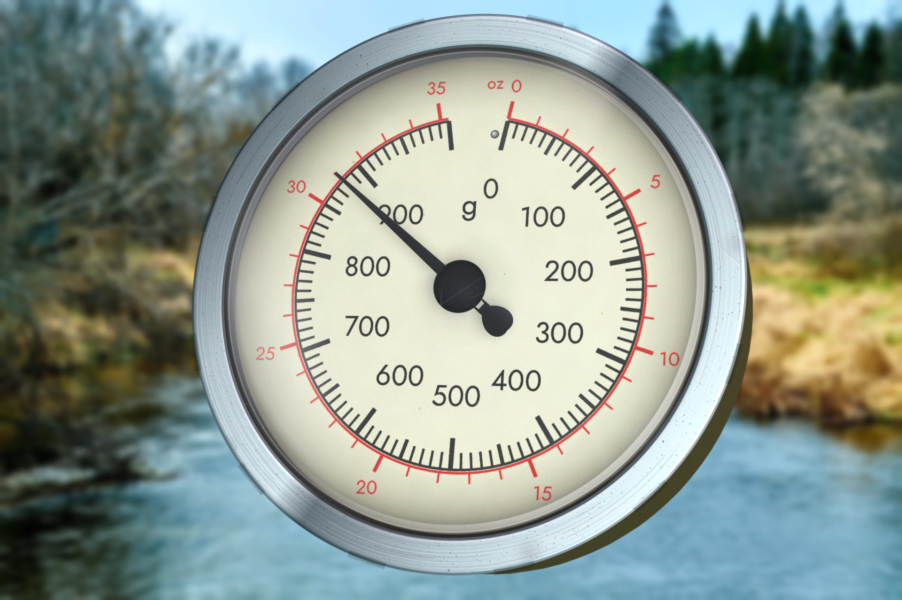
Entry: **880** g
